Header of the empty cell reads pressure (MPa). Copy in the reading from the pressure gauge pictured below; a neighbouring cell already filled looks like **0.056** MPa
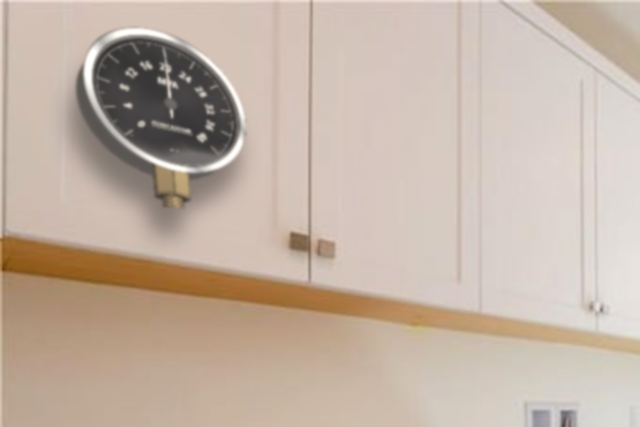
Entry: **20** MPa
